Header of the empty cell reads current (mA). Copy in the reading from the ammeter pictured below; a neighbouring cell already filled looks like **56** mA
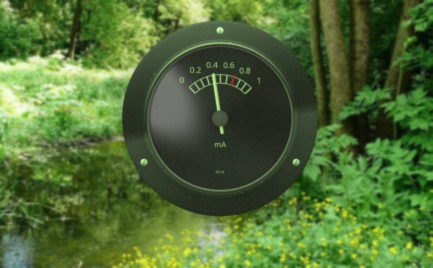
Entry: **0.4** mA
